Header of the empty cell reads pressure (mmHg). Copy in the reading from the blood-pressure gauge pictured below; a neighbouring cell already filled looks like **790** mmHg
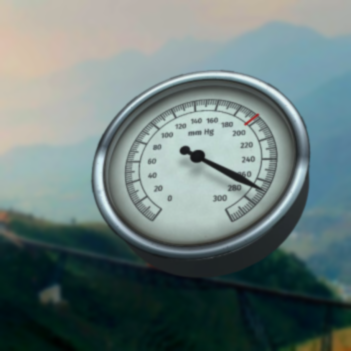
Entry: **270** mmHg
